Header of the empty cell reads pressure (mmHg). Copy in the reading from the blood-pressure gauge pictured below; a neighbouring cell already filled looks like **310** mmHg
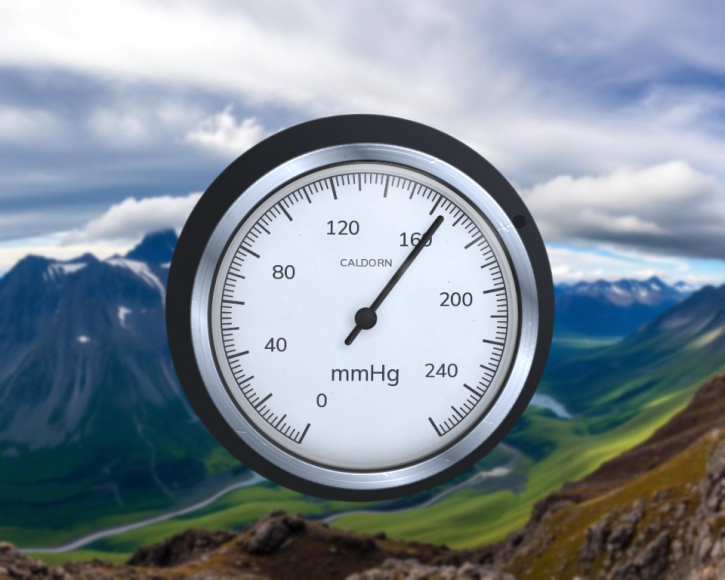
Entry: **164** mmHg
